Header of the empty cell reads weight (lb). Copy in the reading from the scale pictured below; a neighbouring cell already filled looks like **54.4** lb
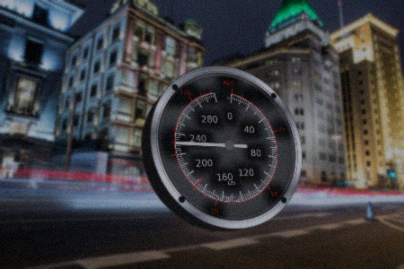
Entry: **230** lb
